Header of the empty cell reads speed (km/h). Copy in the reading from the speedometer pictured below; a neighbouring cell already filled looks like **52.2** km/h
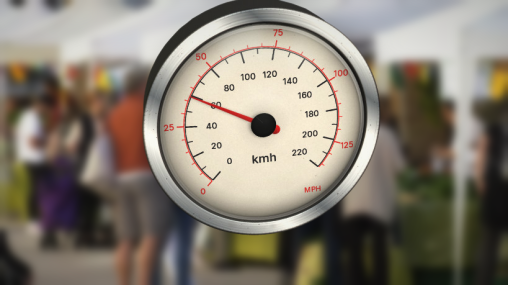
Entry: **60** km/h
